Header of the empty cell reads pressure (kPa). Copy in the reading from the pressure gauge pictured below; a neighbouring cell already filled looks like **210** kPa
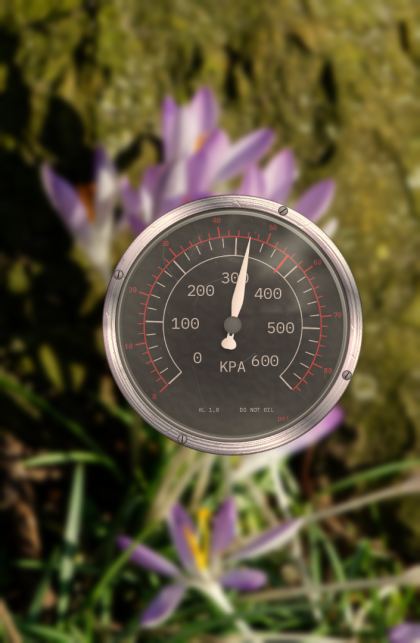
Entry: **320** kPa
